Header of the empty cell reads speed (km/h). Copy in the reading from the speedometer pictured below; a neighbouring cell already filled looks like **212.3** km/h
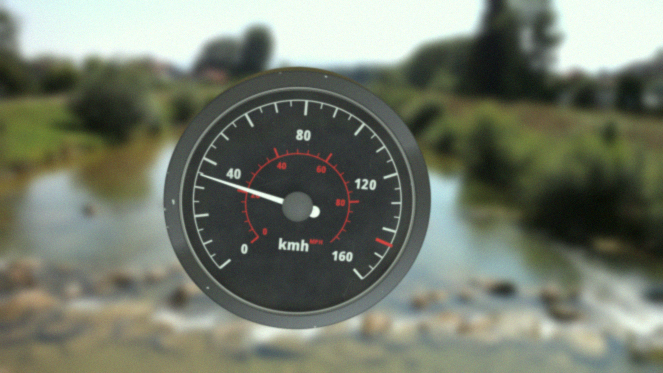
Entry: **35** km/h
